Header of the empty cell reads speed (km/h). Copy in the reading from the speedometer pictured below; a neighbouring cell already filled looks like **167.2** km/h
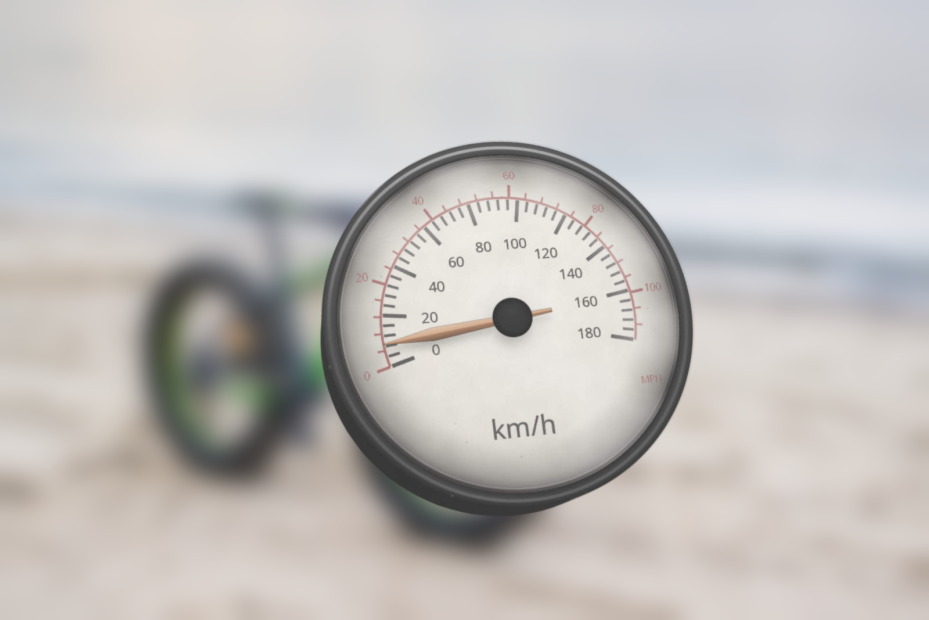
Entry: **8** km/h
